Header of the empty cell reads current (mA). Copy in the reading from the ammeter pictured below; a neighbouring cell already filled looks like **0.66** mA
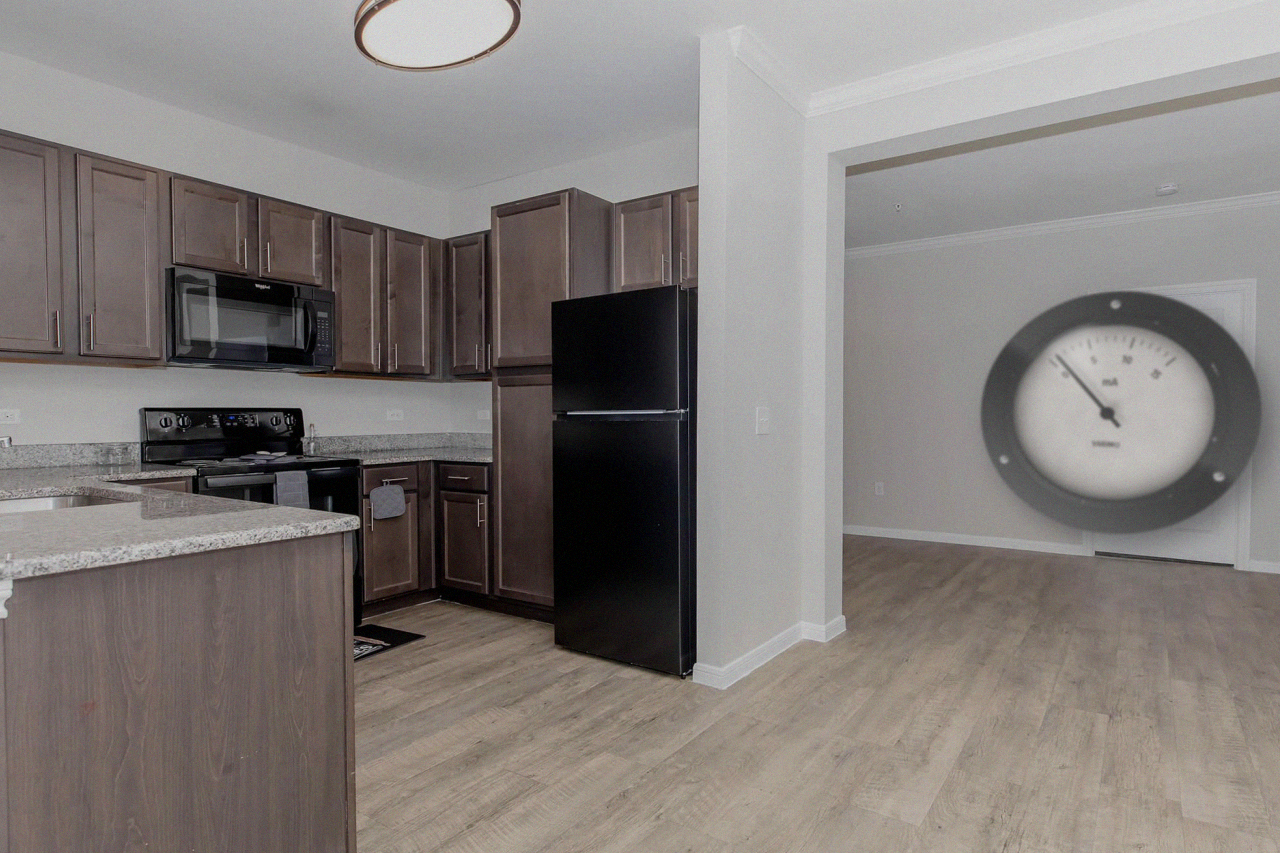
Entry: **1** mA
